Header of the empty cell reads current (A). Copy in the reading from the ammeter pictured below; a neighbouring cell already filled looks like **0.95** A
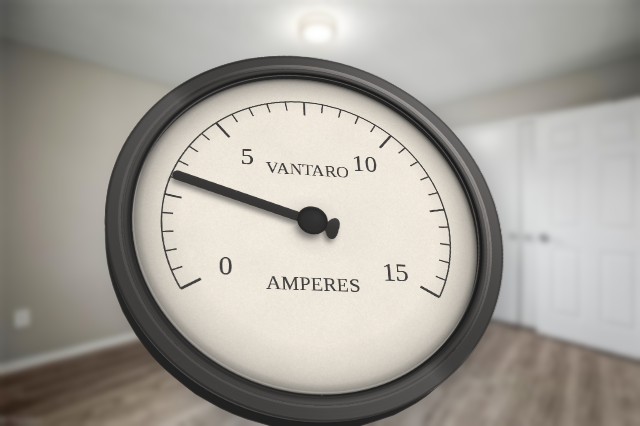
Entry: **3** A
